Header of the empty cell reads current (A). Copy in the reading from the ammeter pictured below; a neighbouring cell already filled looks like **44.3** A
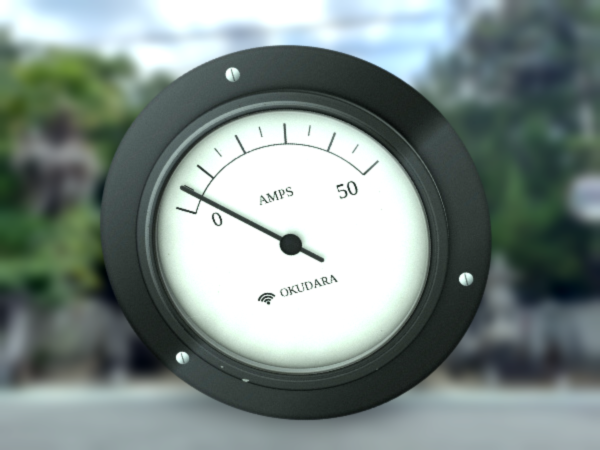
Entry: **5** A
